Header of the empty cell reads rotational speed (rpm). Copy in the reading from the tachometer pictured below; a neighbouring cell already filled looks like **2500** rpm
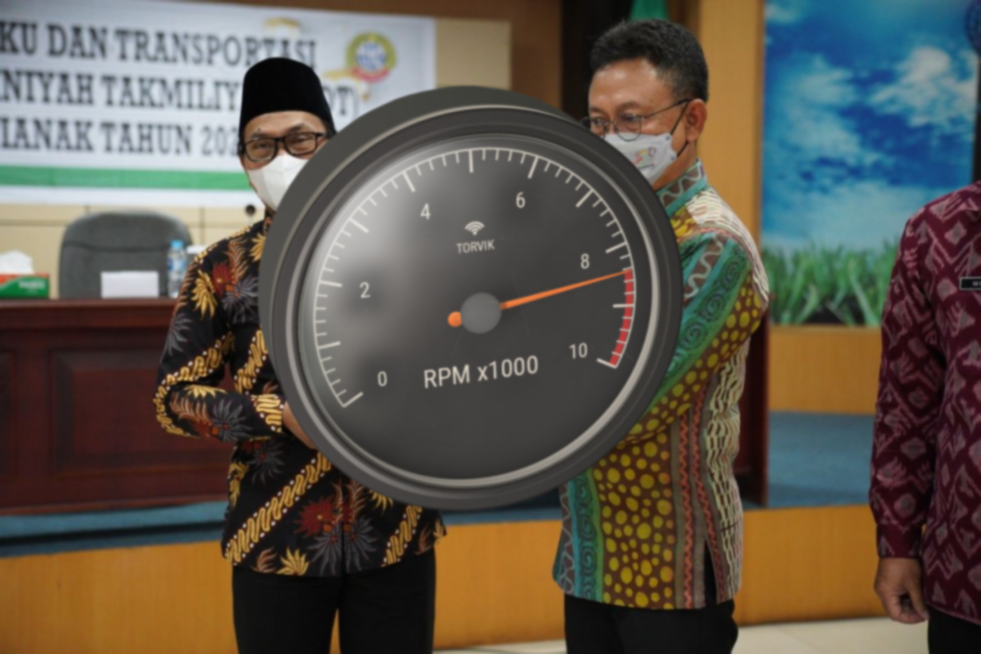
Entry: **8400** rpm
